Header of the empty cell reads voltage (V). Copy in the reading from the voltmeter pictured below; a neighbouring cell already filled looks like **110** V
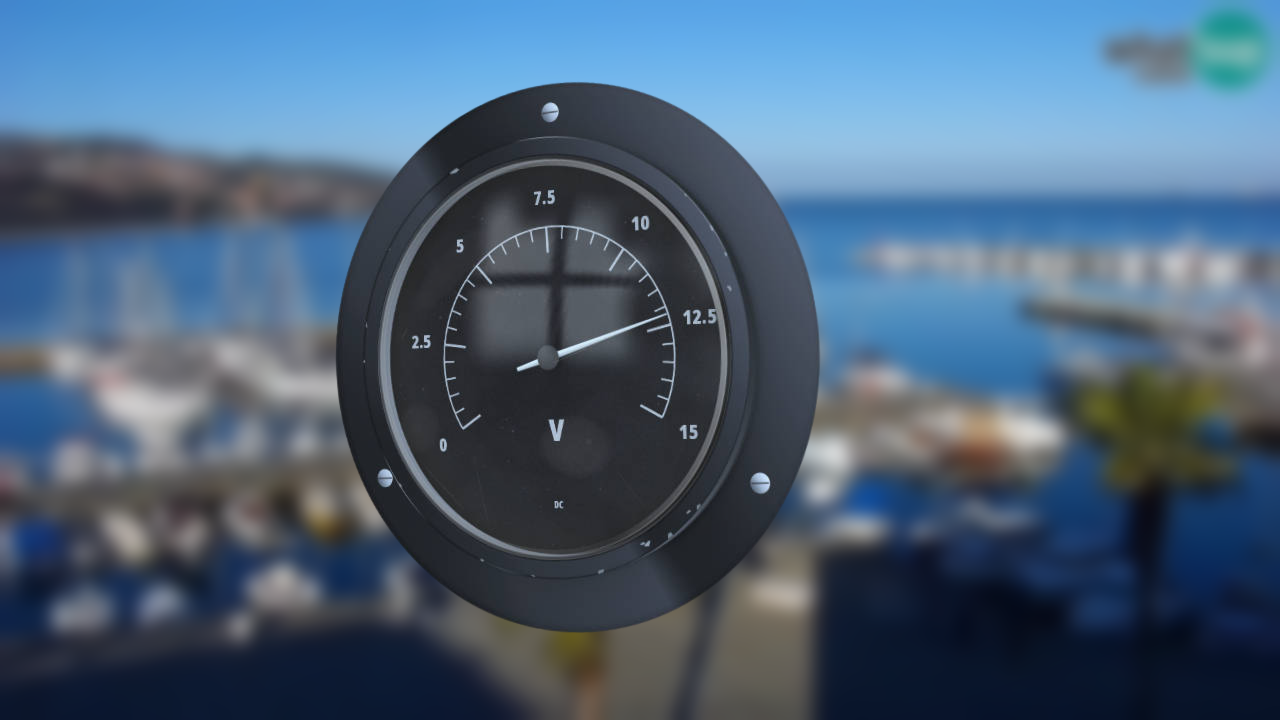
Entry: **12.25** V
